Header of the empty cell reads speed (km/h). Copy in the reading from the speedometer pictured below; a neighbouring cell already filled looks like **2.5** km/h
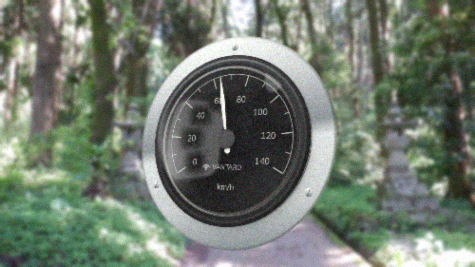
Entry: **65** km/h
